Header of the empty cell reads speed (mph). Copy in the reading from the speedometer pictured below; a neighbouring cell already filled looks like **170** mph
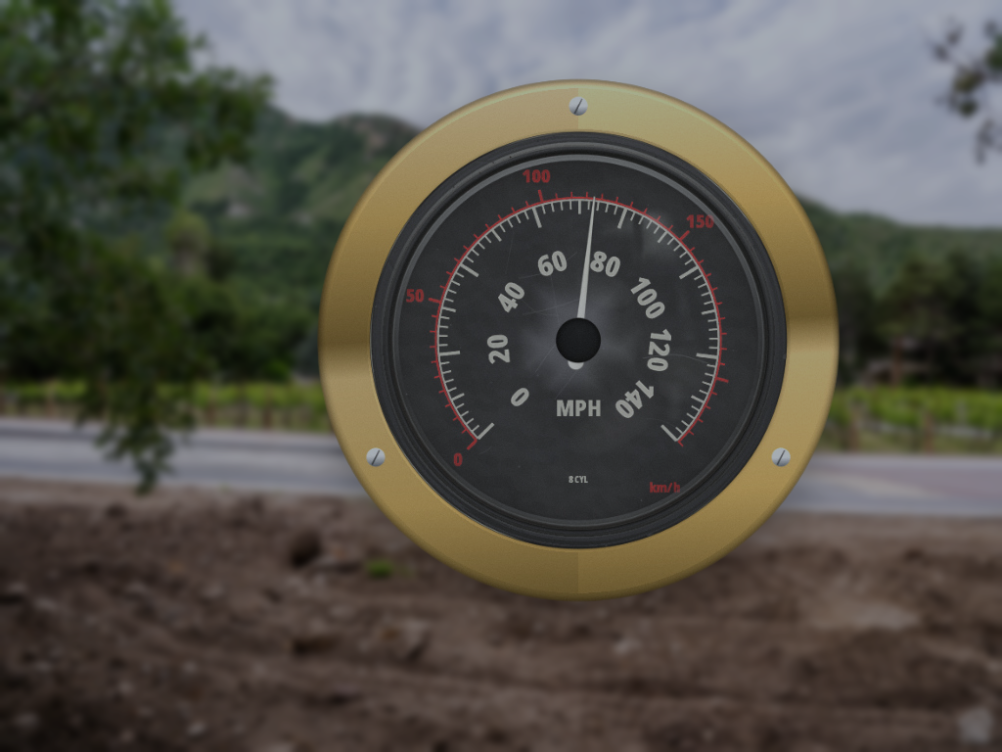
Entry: **73** mph
